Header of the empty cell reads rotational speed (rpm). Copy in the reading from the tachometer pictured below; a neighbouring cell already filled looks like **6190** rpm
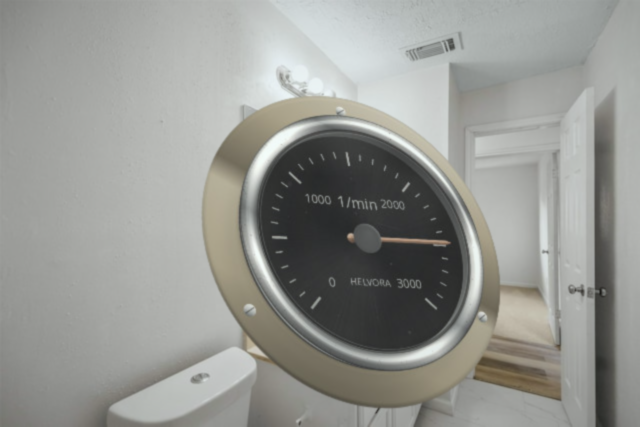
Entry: **2500** rpm
